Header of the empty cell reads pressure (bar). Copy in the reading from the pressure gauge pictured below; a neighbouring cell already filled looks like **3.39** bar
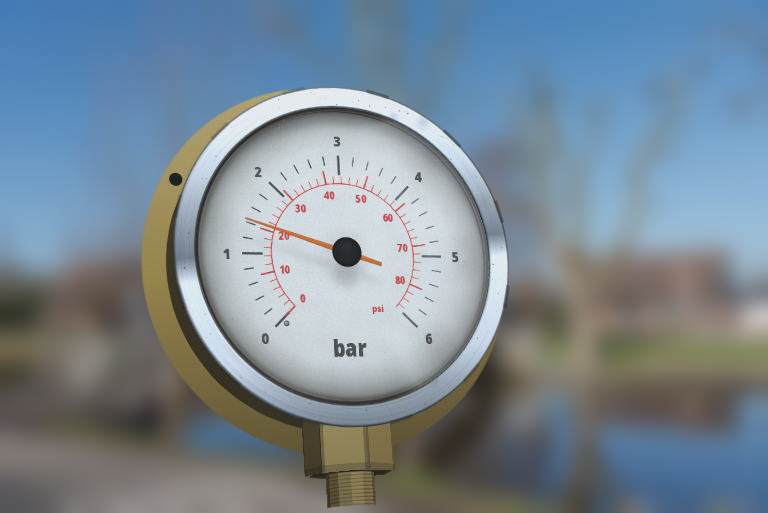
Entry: **1.4** bar
